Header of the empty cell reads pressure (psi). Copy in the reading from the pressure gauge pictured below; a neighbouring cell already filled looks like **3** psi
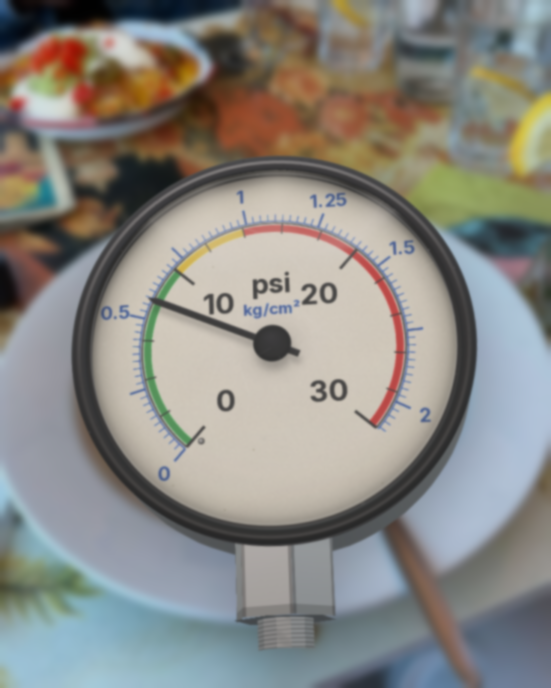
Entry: **8** psi
